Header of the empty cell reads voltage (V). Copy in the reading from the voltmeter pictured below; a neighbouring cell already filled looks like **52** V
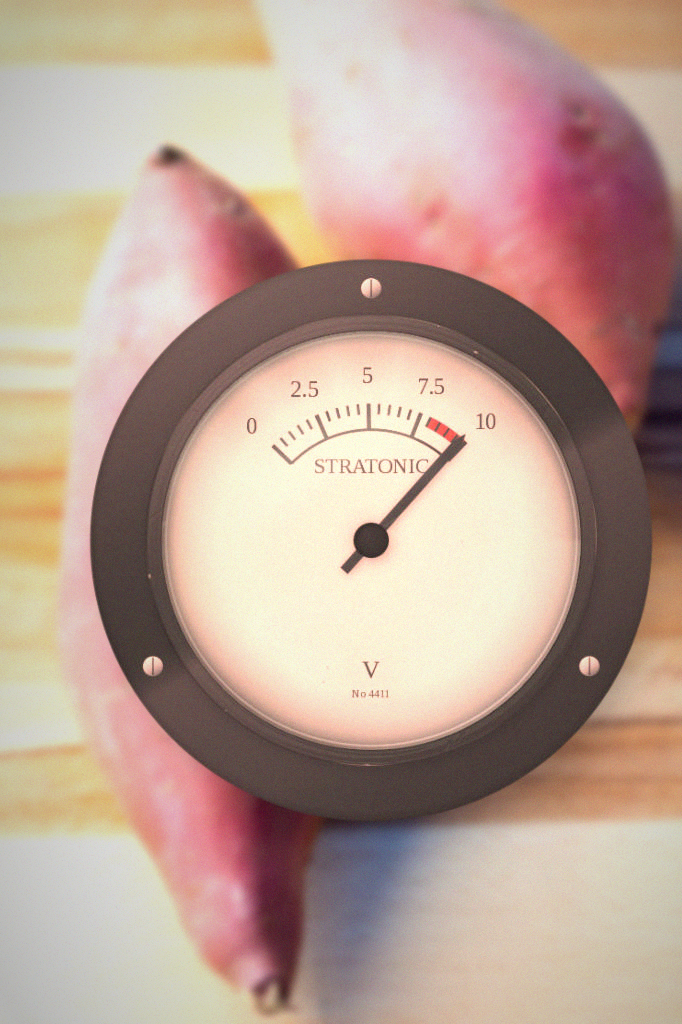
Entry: **9.75** V
